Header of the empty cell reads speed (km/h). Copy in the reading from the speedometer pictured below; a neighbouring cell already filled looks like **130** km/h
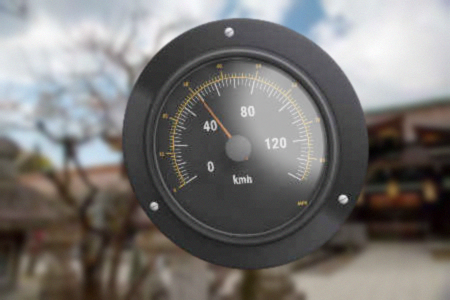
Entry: **50** km/h
